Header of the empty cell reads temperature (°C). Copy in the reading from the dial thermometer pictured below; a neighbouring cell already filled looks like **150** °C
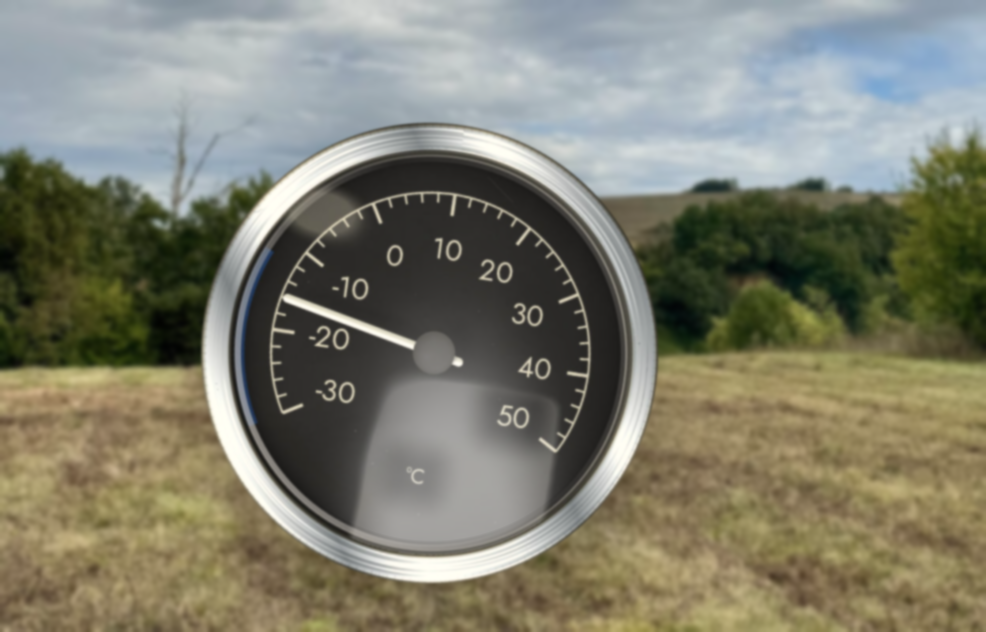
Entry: **-16** °C
